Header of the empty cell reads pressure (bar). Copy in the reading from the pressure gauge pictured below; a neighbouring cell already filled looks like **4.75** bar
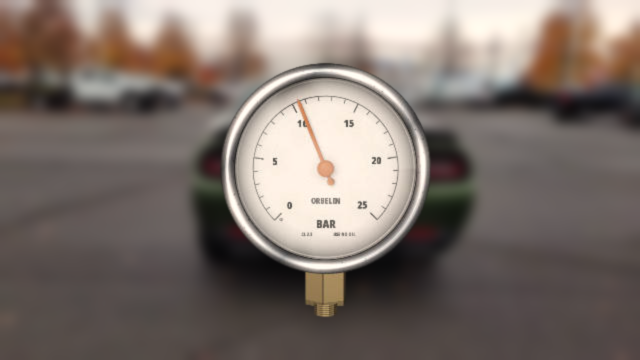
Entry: **10.5** bar
